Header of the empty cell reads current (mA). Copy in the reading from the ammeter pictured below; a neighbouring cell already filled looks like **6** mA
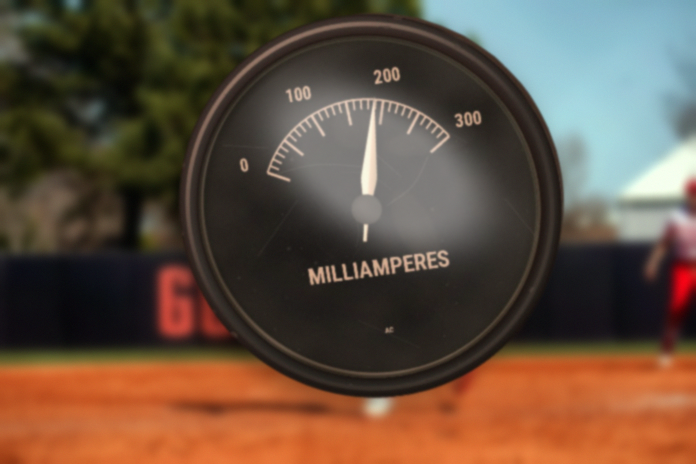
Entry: **190** mA
